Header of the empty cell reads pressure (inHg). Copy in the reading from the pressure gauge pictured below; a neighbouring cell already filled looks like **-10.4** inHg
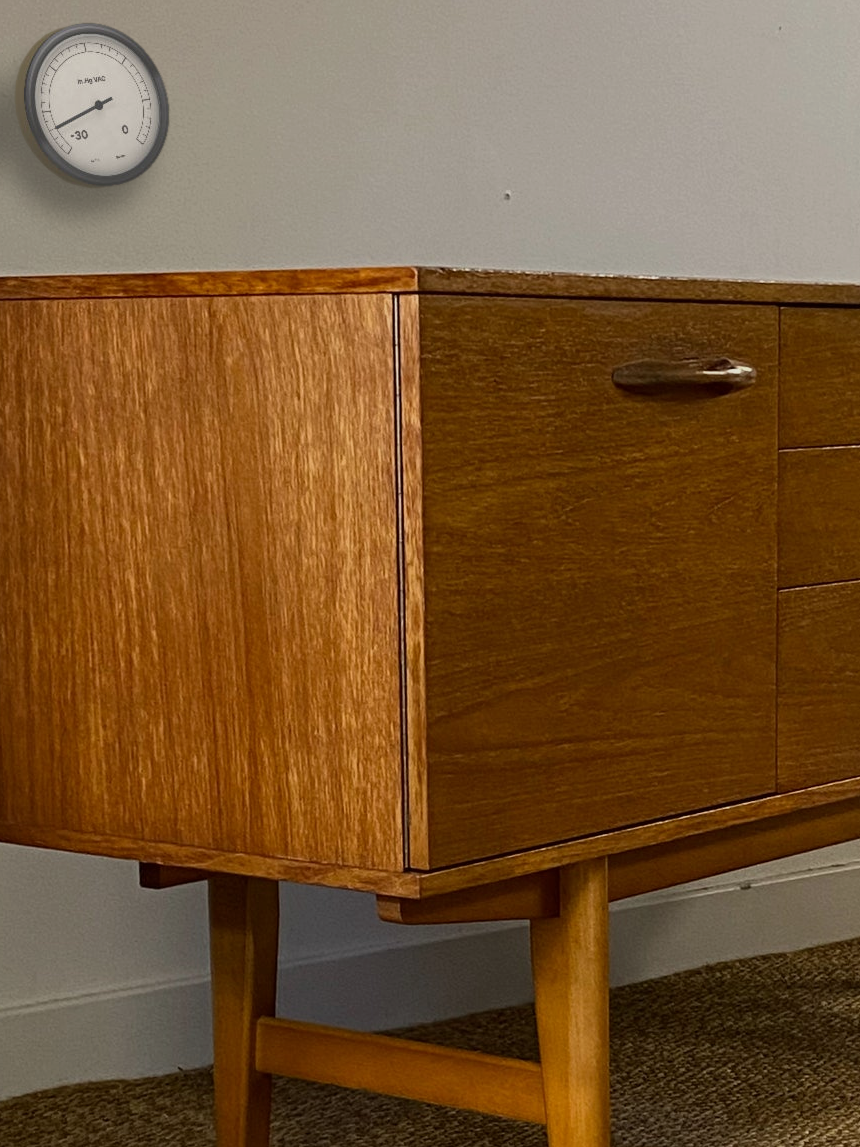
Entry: **-27** inHg
